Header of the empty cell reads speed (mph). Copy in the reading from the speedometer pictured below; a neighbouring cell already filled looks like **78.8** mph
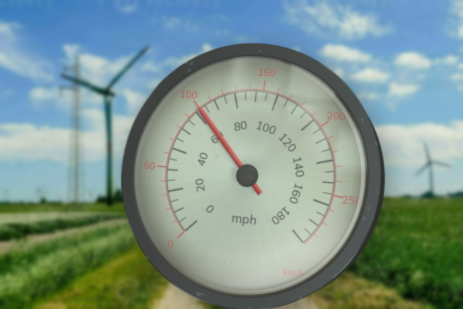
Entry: **62.5** mph
